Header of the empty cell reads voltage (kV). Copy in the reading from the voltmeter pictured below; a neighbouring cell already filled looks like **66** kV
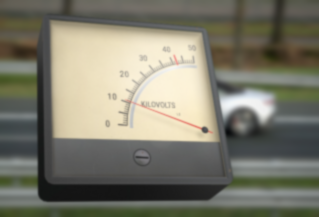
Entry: **10** kV
